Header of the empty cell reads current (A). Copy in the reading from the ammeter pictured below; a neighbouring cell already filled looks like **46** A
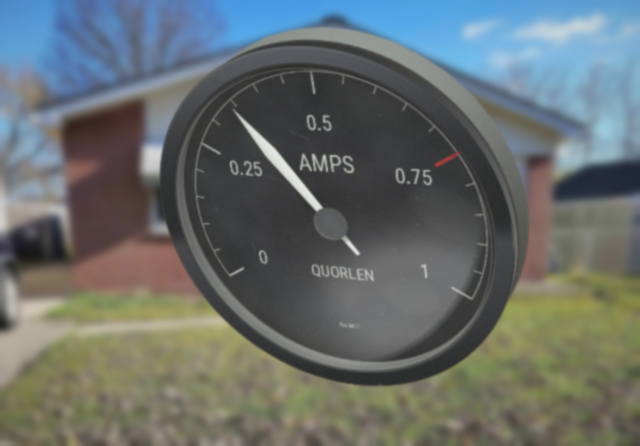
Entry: **0.35** A
